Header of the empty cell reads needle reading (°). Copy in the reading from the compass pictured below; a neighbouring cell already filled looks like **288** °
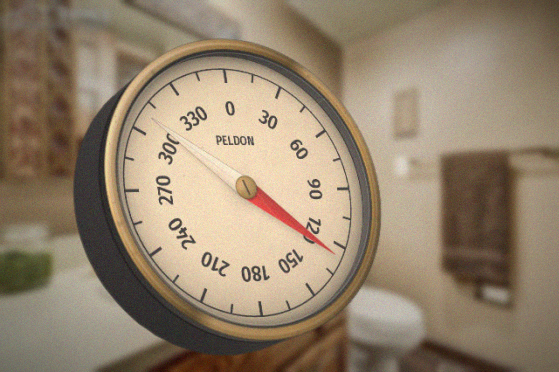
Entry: **127.5** °
